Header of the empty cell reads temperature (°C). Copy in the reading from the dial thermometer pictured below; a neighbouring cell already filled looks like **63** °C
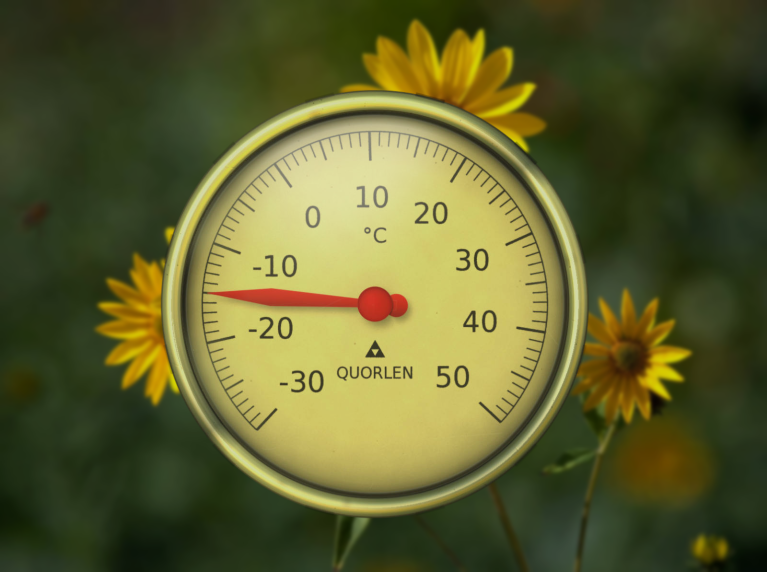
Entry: **-15** °C
